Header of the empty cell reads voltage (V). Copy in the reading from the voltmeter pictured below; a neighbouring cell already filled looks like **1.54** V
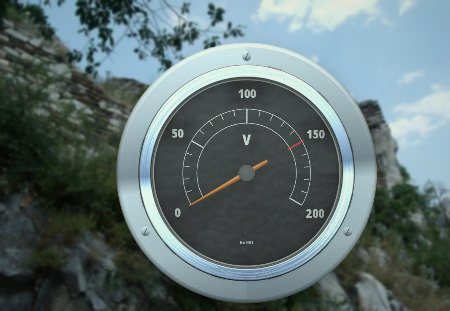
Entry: **0** V
